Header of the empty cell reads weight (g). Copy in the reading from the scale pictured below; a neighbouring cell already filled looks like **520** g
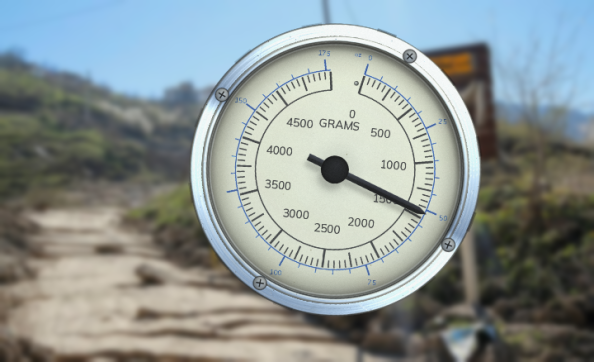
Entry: **1450** g
